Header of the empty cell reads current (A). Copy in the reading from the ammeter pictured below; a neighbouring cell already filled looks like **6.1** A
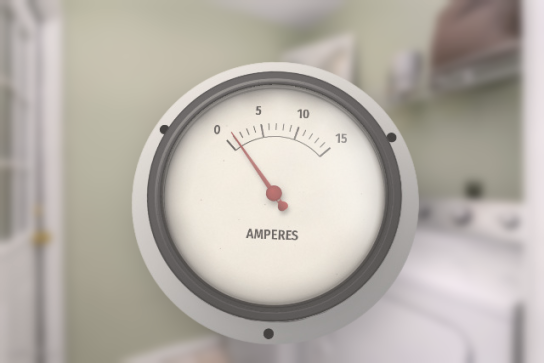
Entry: **1** A
